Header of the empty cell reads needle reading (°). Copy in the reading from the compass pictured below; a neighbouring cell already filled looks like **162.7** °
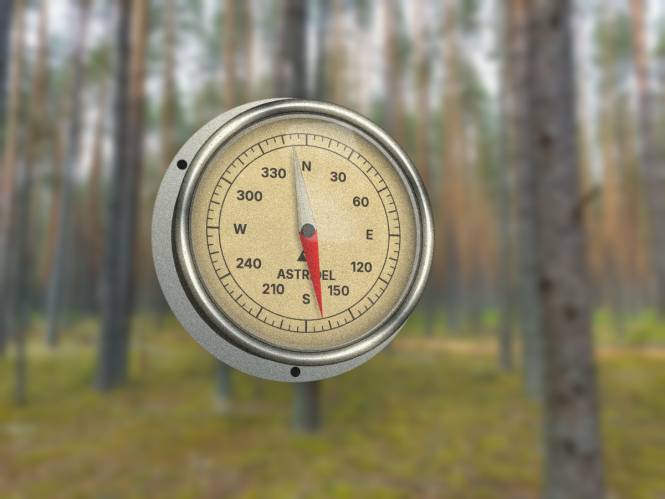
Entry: **170** °
